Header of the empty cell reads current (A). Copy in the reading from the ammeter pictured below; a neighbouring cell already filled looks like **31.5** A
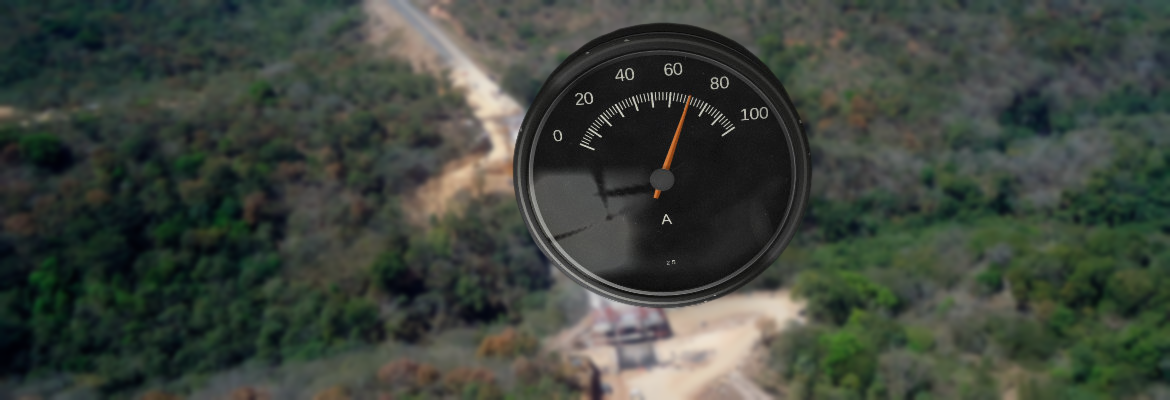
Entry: **70** A
